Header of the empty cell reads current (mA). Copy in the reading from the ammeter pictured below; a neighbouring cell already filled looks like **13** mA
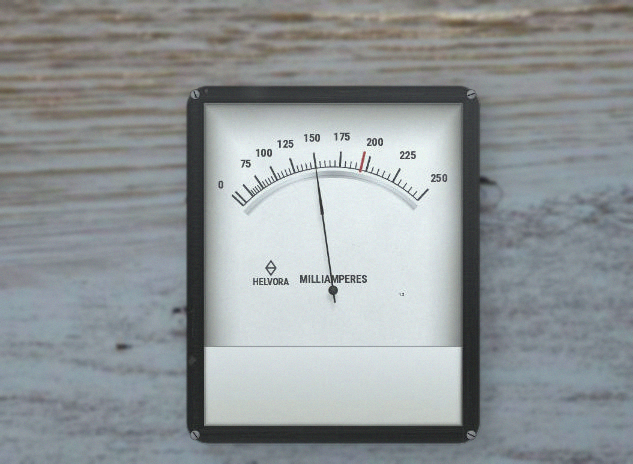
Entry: **150** mA
